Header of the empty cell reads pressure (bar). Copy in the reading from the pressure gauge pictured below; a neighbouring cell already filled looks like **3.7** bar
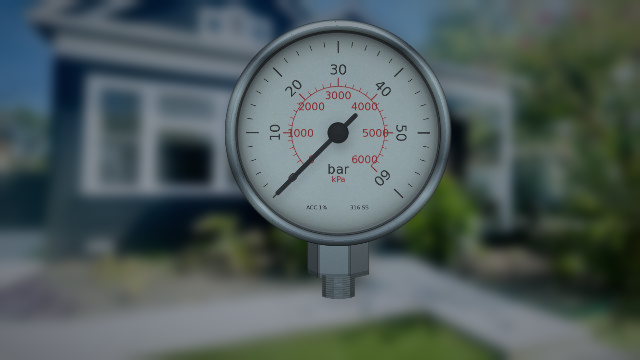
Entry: **0** bar
